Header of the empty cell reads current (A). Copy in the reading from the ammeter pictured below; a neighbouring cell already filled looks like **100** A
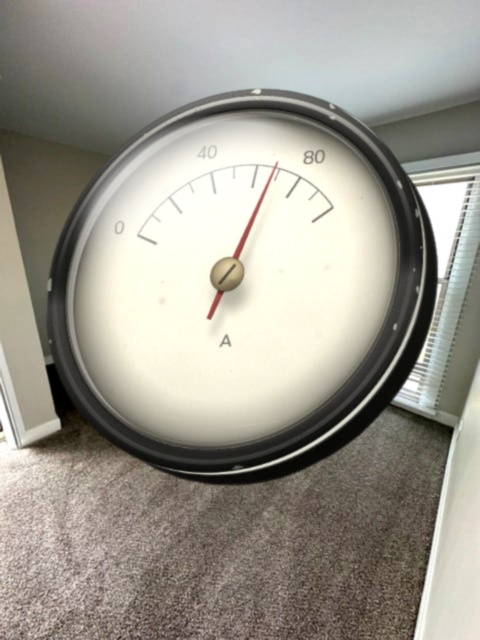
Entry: **70** A
